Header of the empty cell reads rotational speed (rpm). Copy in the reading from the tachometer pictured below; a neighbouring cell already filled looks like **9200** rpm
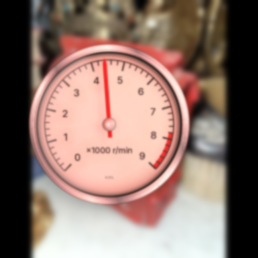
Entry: **4400** rpm
